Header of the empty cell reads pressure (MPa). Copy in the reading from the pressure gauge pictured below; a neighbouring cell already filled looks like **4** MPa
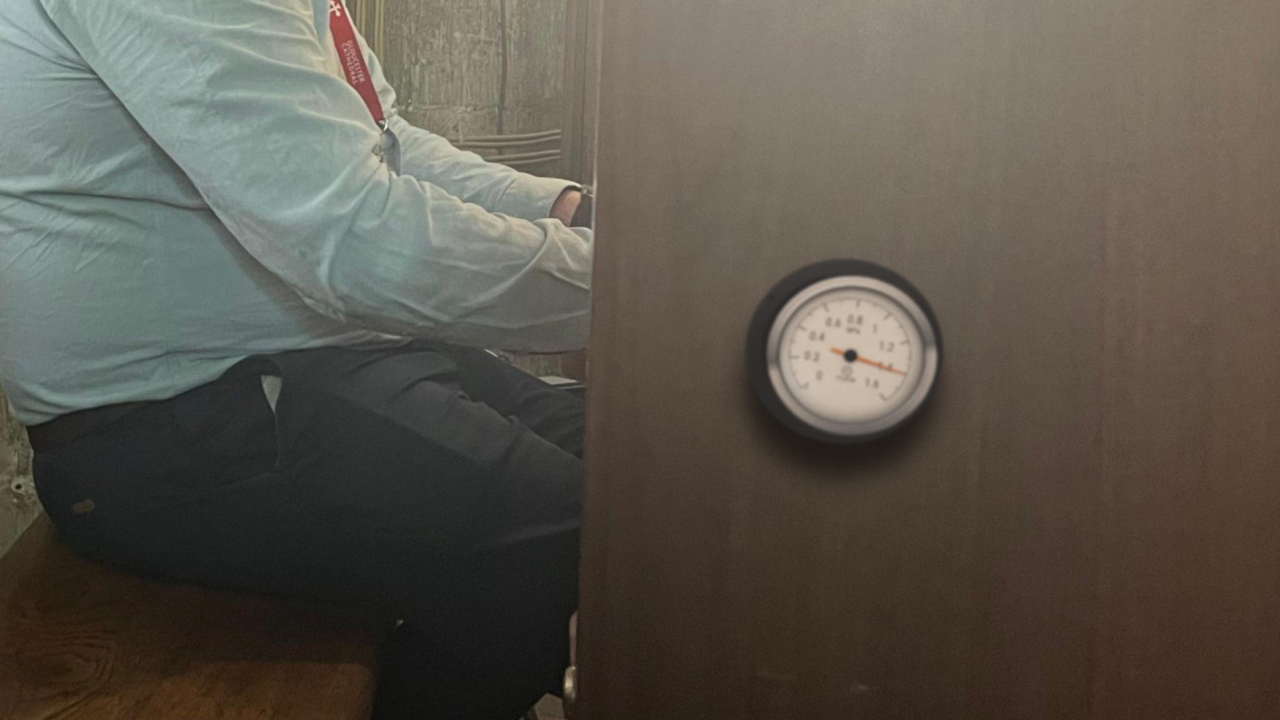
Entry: **1.4** MPa
